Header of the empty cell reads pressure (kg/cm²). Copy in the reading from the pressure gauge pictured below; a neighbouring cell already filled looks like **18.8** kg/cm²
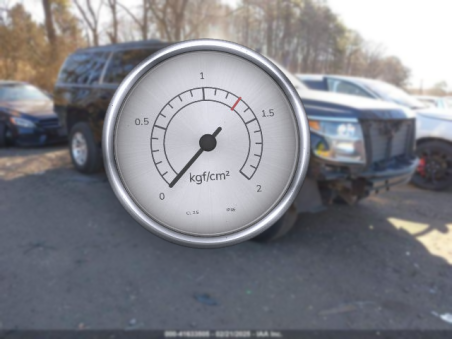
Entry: **0** kg/cm²
